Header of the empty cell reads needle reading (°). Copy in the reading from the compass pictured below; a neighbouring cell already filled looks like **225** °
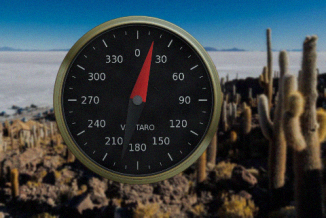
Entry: **15** °
